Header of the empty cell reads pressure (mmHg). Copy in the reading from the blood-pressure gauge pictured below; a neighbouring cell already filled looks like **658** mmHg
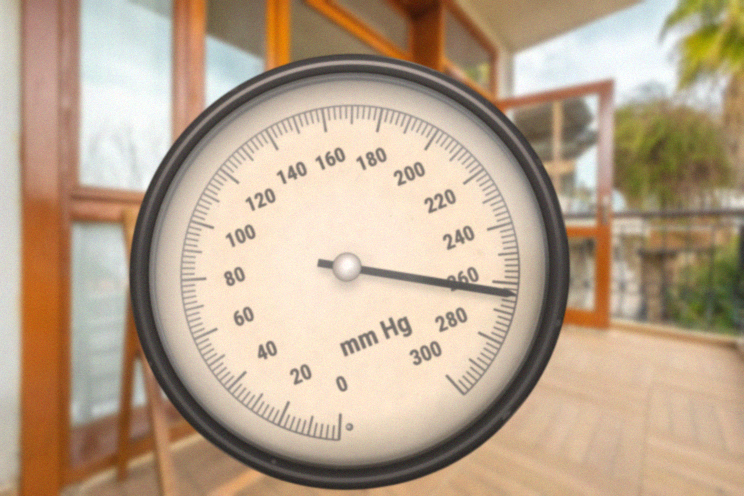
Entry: **264** mmHg
